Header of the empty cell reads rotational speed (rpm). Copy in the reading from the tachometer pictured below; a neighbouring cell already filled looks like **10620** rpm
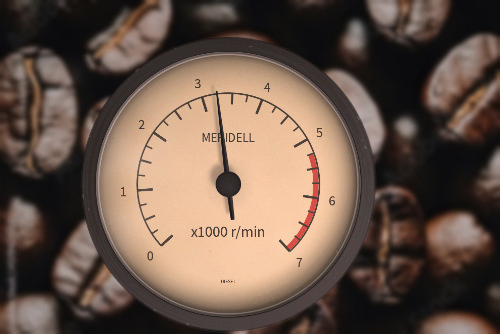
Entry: **3250** rpm
